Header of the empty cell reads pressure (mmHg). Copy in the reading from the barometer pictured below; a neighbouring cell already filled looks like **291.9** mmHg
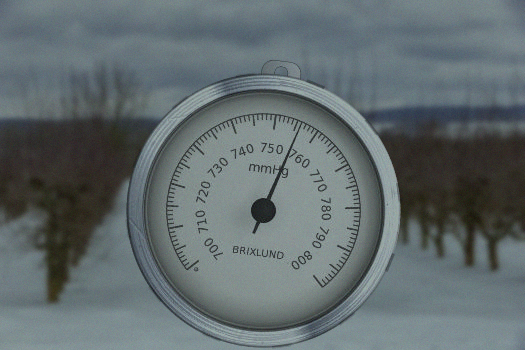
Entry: **756** mmHg
